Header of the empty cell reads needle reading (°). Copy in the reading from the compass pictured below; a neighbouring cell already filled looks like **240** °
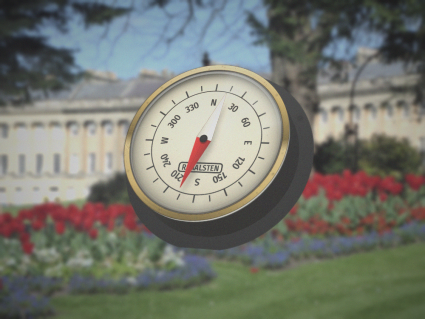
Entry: **195** °
